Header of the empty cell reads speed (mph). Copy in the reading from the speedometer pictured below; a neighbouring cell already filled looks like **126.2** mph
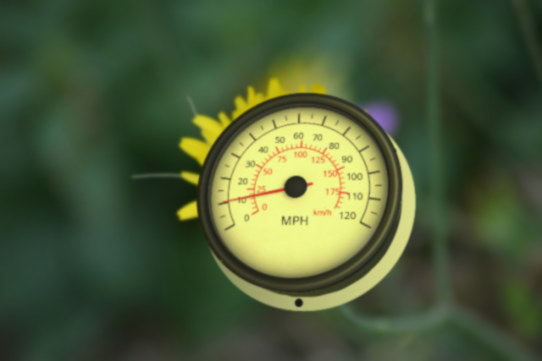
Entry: **10** mph
